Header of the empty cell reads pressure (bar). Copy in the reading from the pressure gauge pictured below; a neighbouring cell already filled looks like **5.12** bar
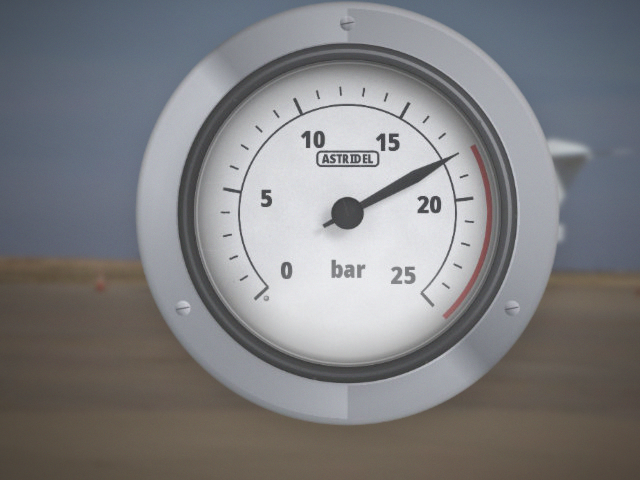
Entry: **18** bar
